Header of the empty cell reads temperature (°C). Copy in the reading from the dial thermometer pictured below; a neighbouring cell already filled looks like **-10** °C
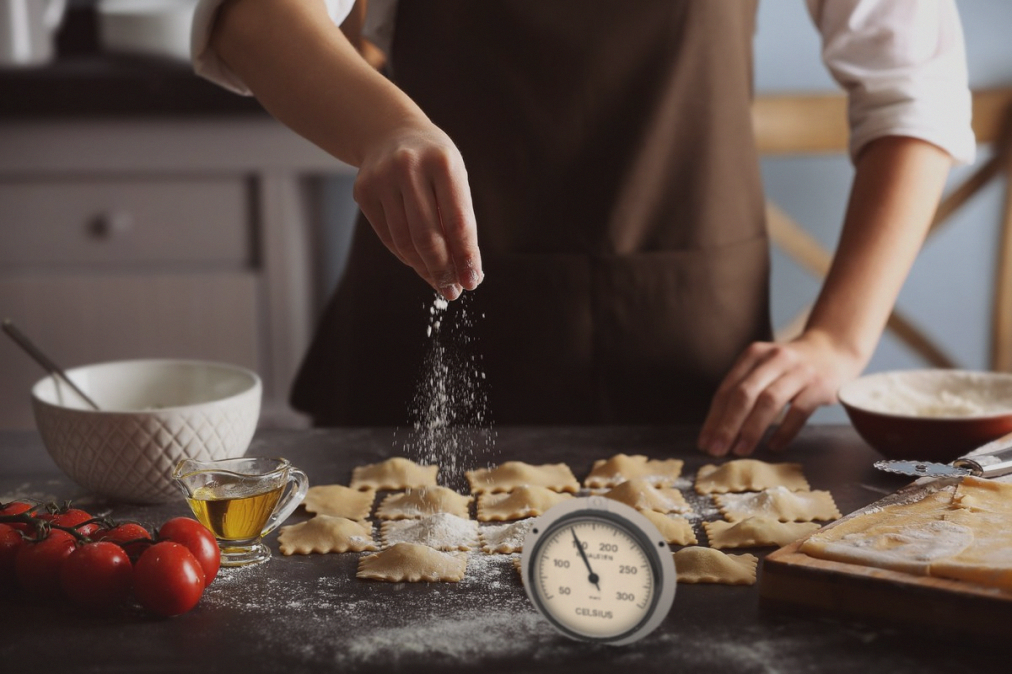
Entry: **150** °C
